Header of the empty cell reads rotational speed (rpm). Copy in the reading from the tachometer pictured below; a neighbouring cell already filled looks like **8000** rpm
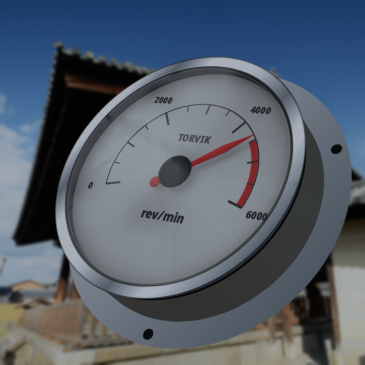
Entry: **4500** rpm
